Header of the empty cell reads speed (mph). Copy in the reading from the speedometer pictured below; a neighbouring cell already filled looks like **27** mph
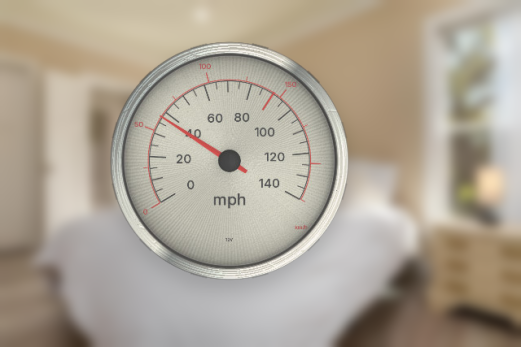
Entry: **37.5** mph
